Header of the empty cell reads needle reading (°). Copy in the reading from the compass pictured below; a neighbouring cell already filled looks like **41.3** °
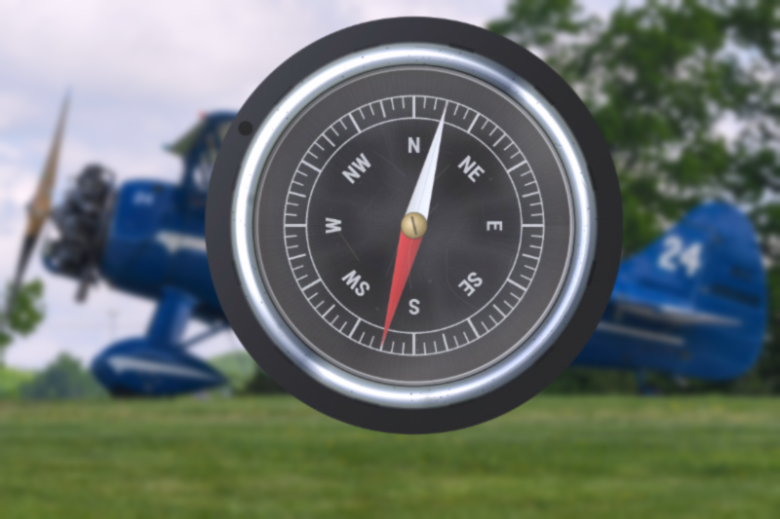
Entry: **195** °
